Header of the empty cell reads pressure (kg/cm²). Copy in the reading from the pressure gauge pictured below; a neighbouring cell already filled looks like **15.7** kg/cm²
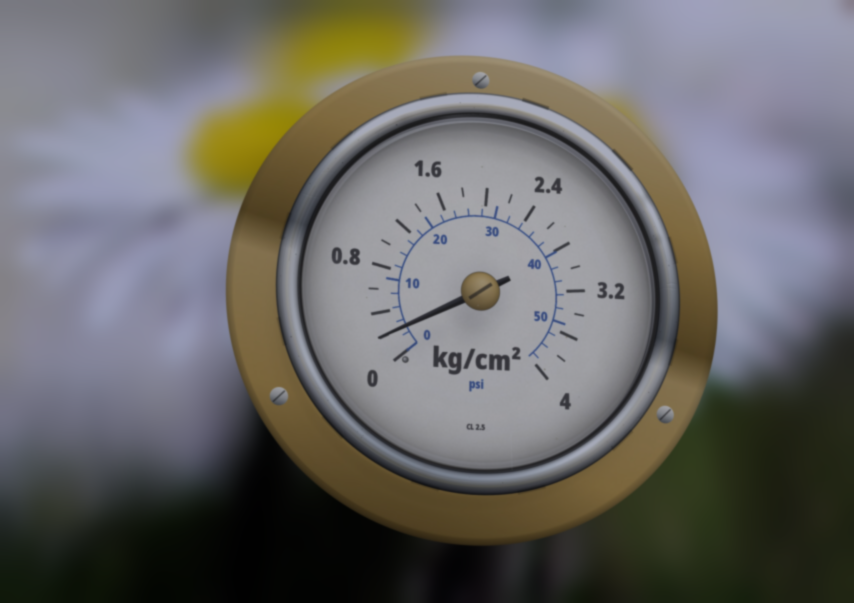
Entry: **0.2** kg/cm²
